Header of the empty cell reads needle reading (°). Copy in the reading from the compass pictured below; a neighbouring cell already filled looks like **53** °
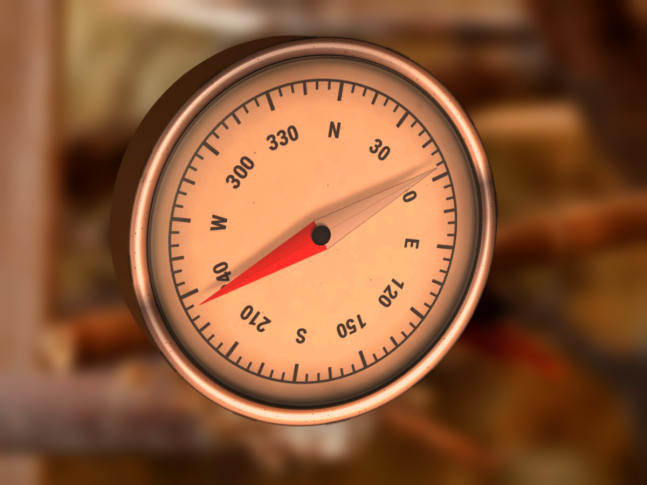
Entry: **235** °
